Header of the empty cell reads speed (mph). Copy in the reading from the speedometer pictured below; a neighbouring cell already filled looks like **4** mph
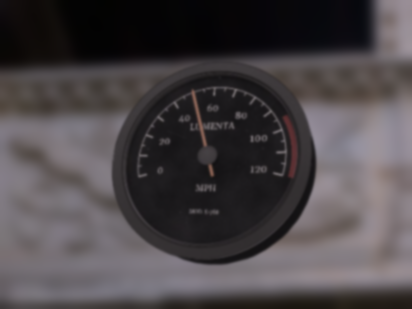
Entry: **50** mph
